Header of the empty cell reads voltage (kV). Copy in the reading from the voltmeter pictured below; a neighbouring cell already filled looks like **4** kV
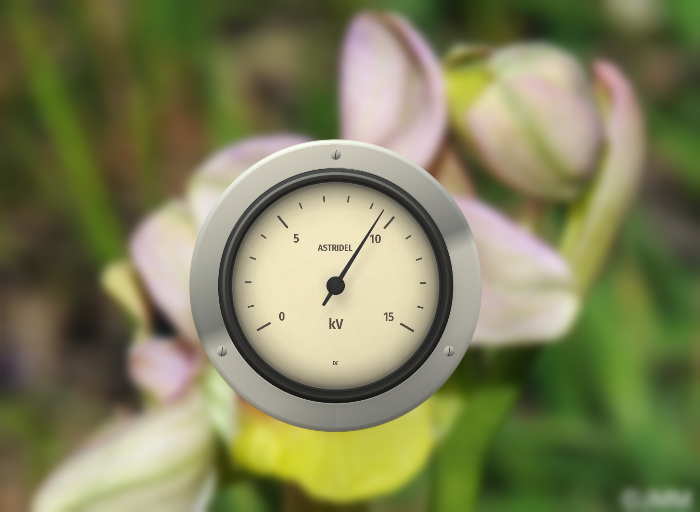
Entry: **9.5** kV
